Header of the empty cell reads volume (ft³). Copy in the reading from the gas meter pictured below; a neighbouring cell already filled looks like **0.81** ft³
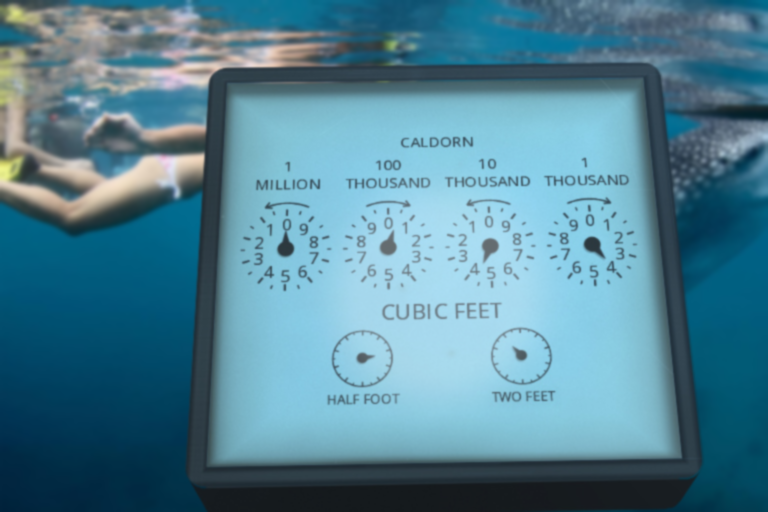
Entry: **4400** ft³
